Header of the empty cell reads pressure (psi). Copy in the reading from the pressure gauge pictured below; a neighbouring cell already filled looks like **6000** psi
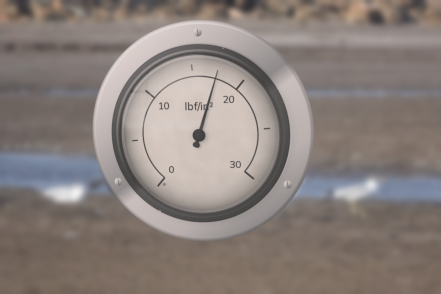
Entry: **17.5** psi
